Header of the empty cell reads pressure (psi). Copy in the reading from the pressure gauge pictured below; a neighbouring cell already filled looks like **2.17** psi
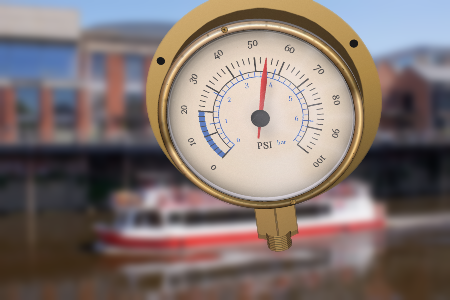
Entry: **54** psi
